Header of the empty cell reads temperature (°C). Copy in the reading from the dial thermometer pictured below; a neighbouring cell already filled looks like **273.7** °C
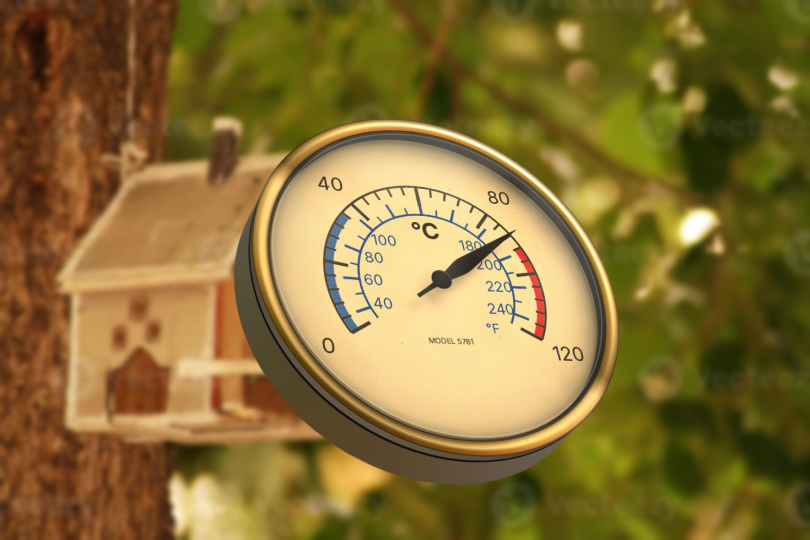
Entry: **88** °C
